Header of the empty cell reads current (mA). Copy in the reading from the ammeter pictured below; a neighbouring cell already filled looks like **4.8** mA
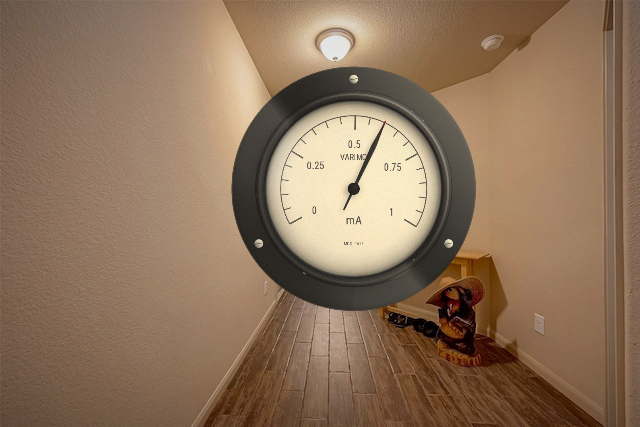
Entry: **0.6** mA
